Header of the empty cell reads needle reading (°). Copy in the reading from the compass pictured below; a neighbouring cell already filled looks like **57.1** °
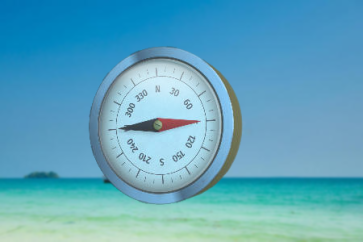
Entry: **90** °
